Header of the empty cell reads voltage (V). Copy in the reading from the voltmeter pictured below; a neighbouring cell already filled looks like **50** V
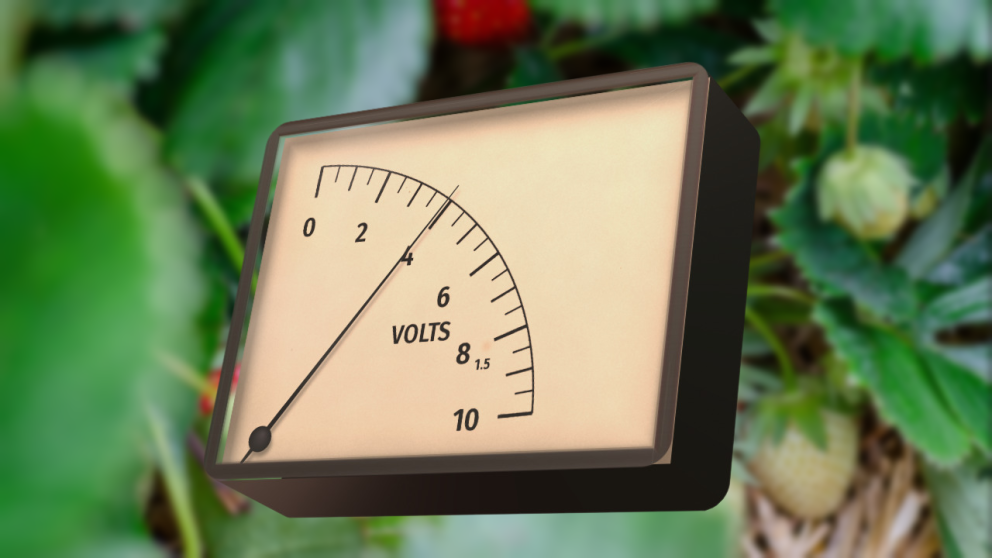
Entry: **4** V
